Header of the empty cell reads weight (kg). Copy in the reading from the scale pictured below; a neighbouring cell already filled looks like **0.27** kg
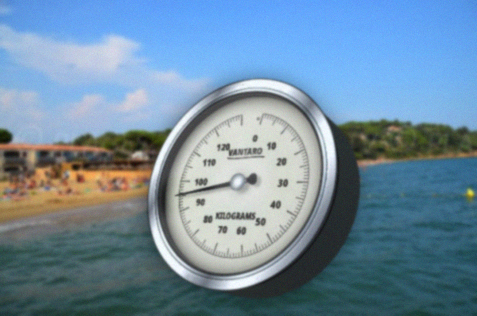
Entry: **95** kg
